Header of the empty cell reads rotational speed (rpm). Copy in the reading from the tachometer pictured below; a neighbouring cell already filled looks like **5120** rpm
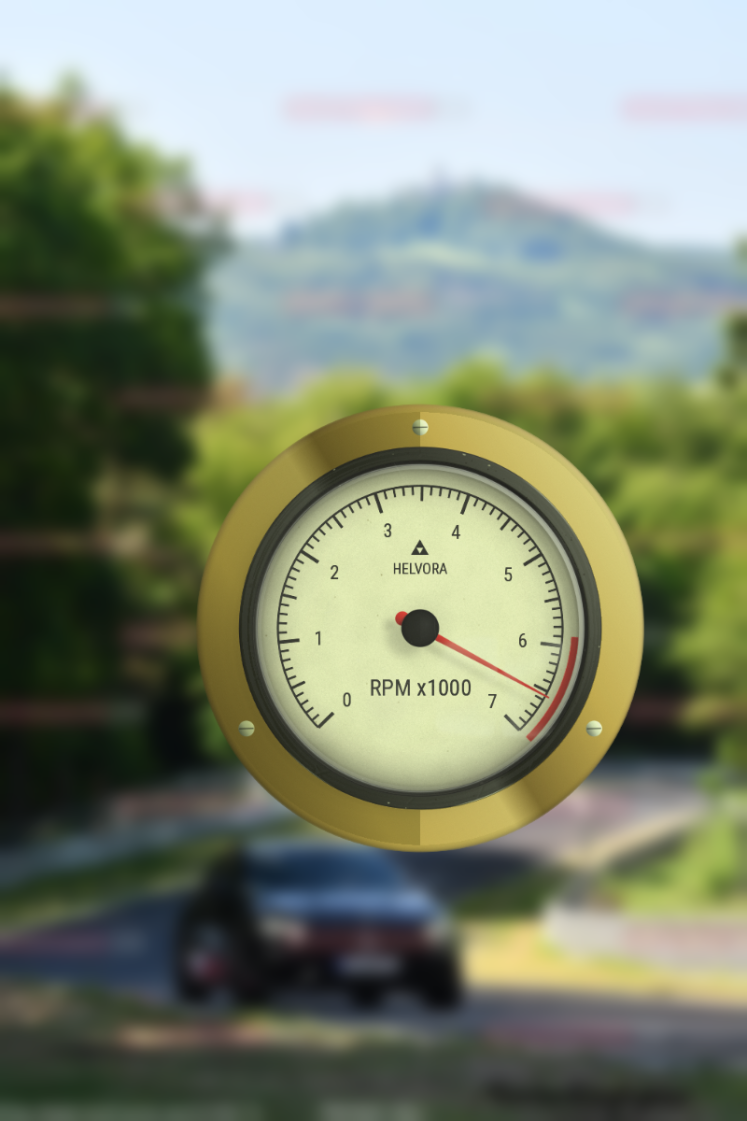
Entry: **6550** rpm
